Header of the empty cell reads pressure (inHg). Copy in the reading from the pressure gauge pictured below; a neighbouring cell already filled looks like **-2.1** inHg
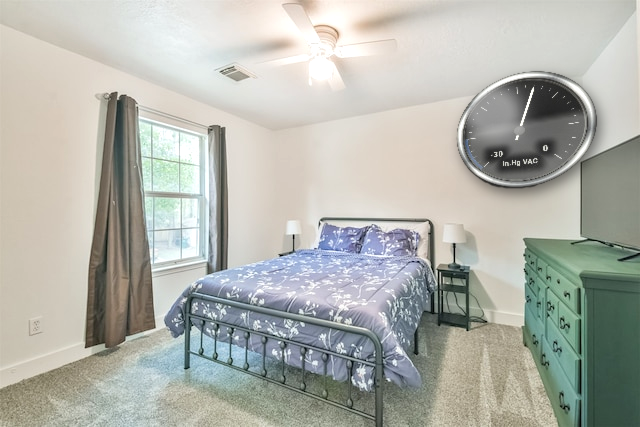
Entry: **-13** inHg
